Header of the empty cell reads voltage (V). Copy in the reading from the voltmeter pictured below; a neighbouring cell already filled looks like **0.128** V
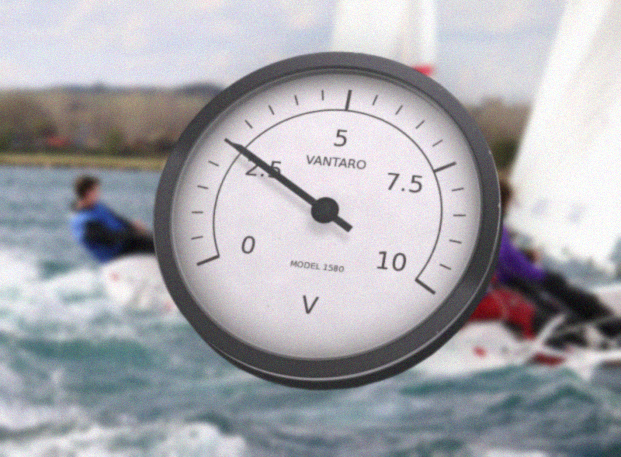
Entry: **2.5** V
